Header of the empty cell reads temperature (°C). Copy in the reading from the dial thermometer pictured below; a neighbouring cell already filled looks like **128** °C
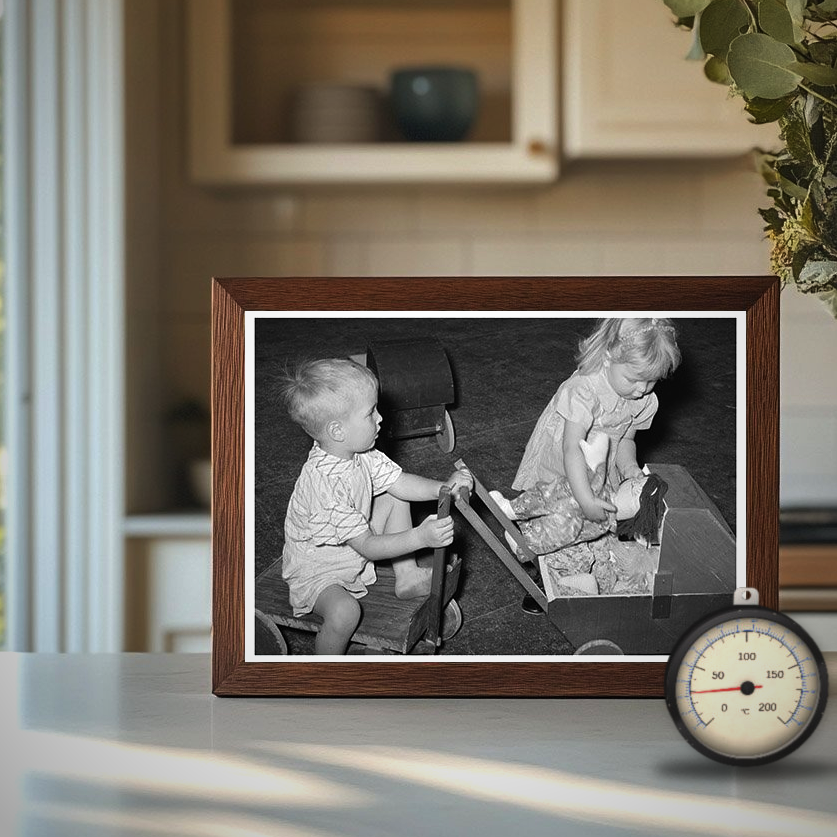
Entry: **30** °C
